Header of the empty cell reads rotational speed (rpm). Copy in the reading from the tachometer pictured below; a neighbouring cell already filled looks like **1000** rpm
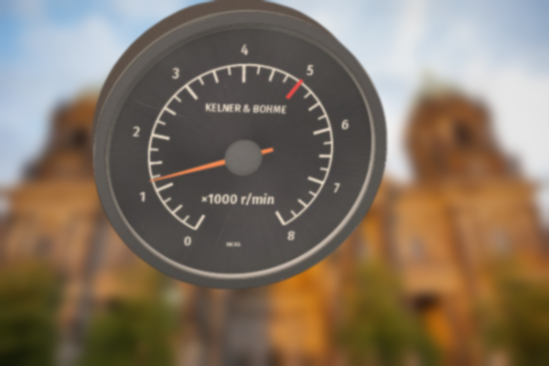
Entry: **1250** rpm
